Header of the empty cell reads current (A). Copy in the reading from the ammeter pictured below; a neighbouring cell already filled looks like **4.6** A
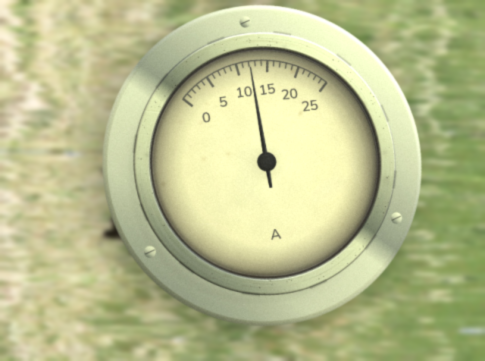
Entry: **12** A
